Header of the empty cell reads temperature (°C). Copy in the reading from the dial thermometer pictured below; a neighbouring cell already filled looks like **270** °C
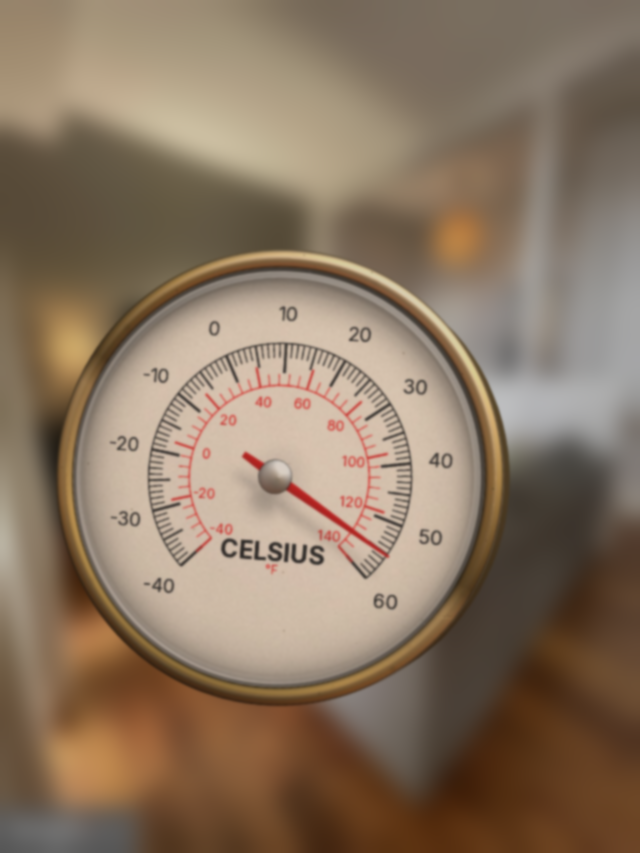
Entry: **55** °C
